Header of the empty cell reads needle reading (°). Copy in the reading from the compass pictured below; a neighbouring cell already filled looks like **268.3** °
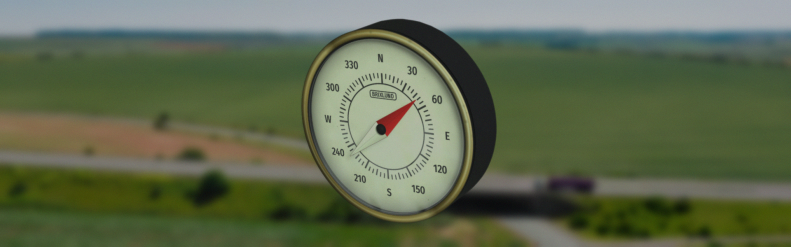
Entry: **50** °
